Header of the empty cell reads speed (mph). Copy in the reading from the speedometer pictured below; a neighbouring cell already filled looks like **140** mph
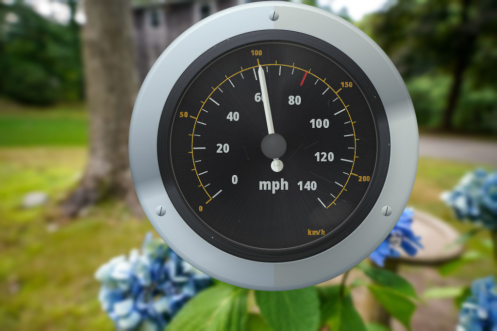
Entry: **62.5** mph
